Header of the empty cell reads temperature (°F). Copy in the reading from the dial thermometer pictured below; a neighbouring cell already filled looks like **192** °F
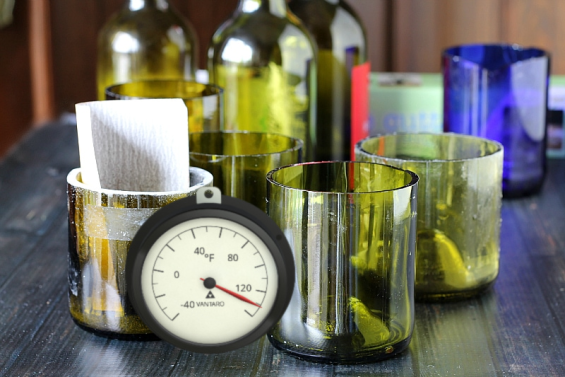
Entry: **130** °F
